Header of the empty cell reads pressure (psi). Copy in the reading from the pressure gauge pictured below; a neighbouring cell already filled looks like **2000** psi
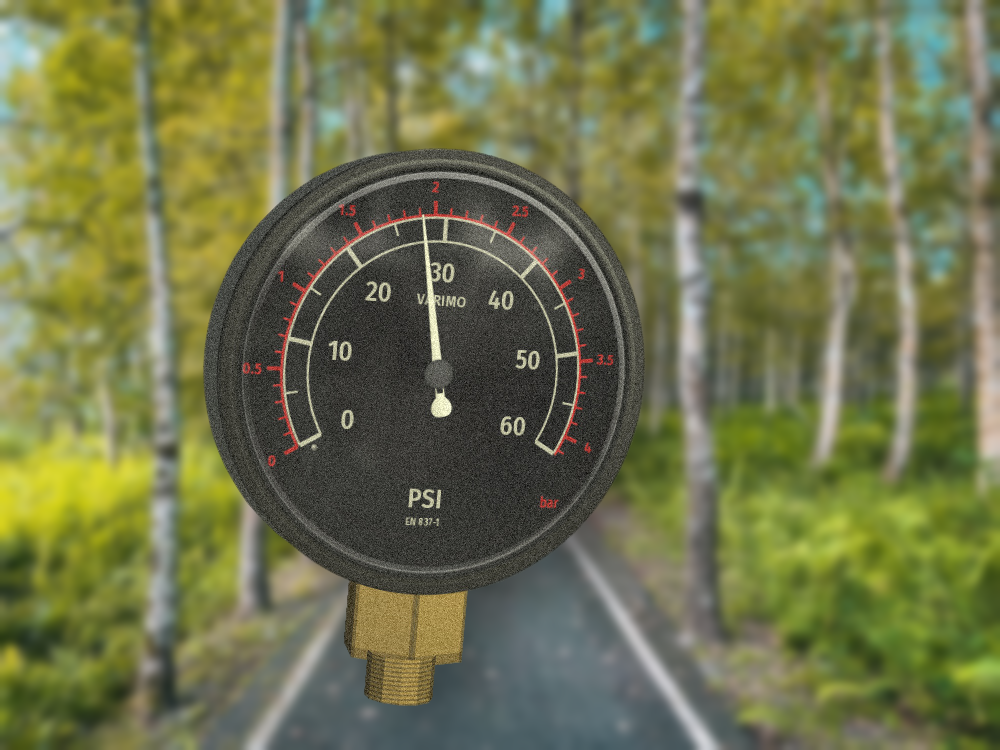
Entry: **27.5** psi
